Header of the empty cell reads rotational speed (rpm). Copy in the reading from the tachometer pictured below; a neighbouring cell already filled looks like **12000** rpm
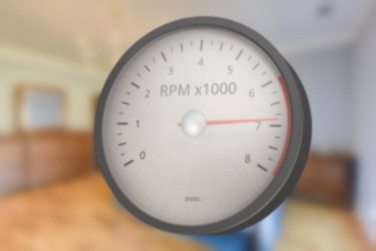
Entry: **6875** rpm
